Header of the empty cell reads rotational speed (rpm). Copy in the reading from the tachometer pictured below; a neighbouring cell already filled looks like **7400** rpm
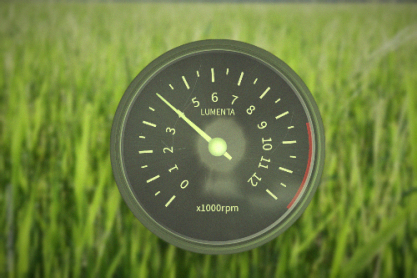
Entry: **4000** rpm
